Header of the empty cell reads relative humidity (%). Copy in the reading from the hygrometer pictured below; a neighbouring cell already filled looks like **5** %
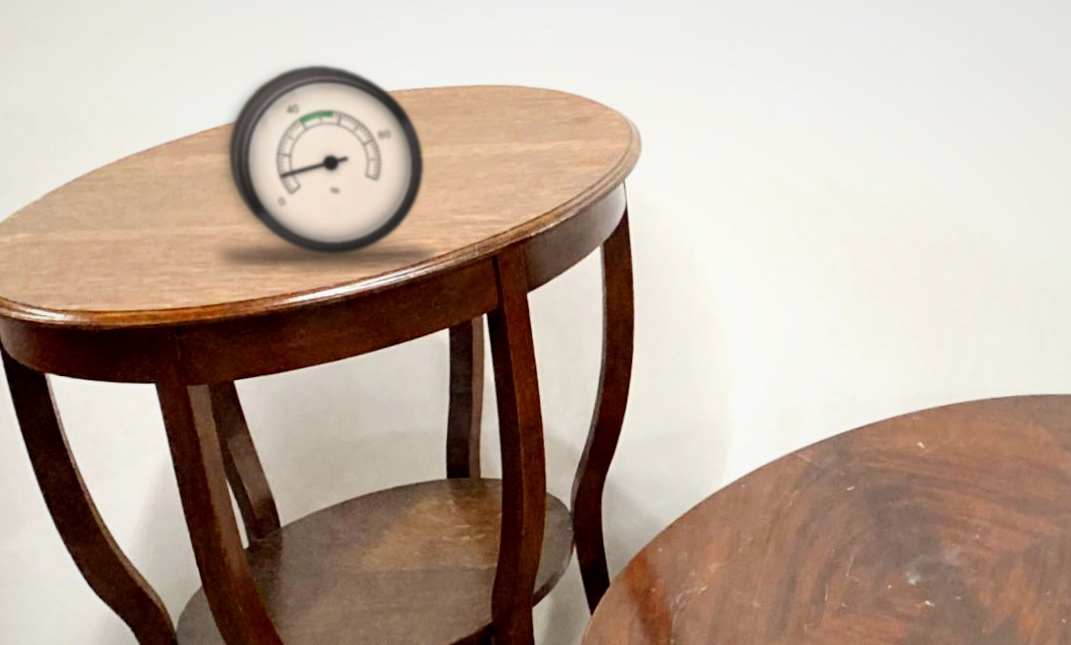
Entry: **10** %
